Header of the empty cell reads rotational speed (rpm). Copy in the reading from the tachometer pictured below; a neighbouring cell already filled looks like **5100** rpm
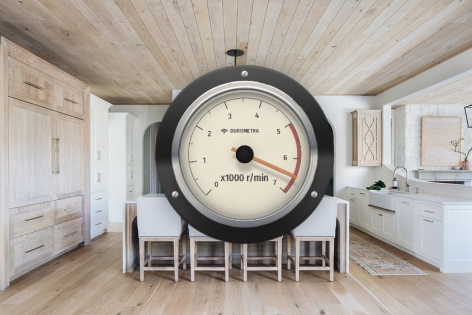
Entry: **6500** rpm
